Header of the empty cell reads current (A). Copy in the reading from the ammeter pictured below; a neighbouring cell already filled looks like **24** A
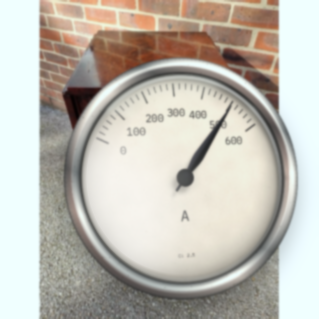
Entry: **500** A
